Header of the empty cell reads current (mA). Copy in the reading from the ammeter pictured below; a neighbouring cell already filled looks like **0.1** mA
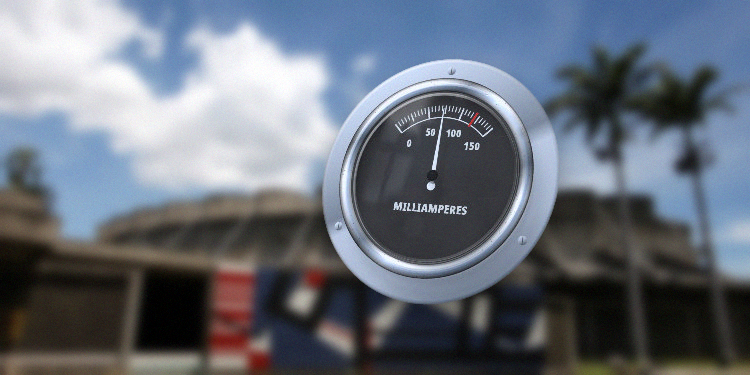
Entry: **75** mA
